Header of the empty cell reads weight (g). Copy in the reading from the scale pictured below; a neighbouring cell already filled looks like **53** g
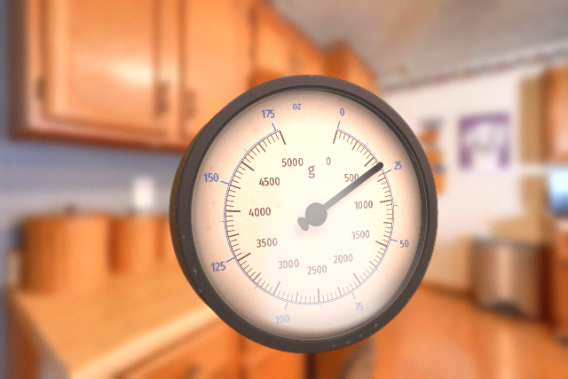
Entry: **600** g
